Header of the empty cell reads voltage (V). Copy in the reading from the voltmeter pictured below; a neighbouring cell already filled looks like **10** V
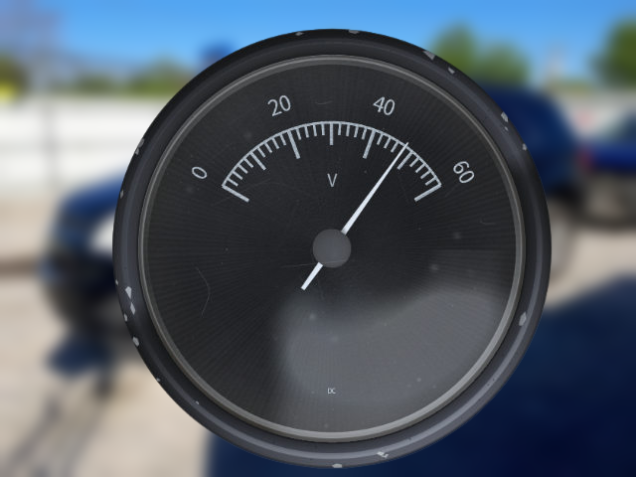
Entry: **48** V
